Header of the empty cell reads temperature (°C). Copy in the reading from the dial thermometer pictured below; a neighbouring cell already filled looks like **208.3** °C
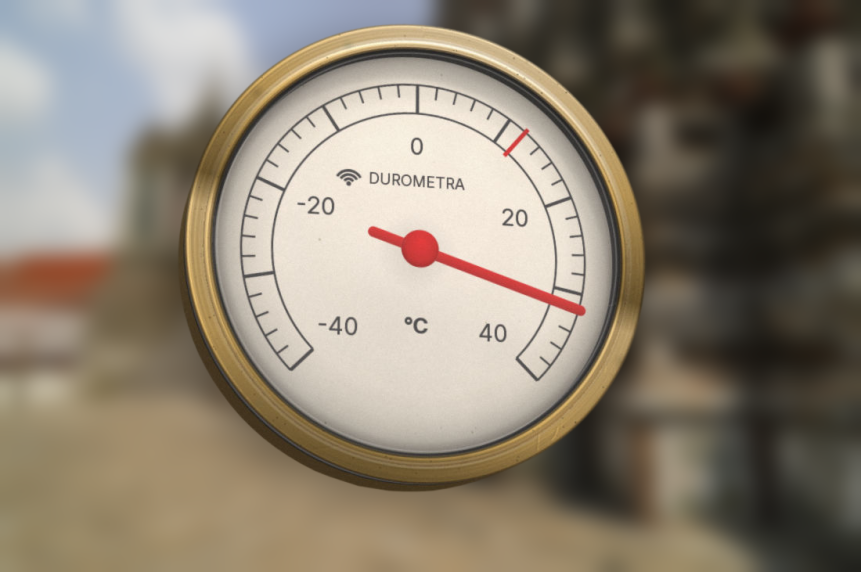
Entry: **32** °C
